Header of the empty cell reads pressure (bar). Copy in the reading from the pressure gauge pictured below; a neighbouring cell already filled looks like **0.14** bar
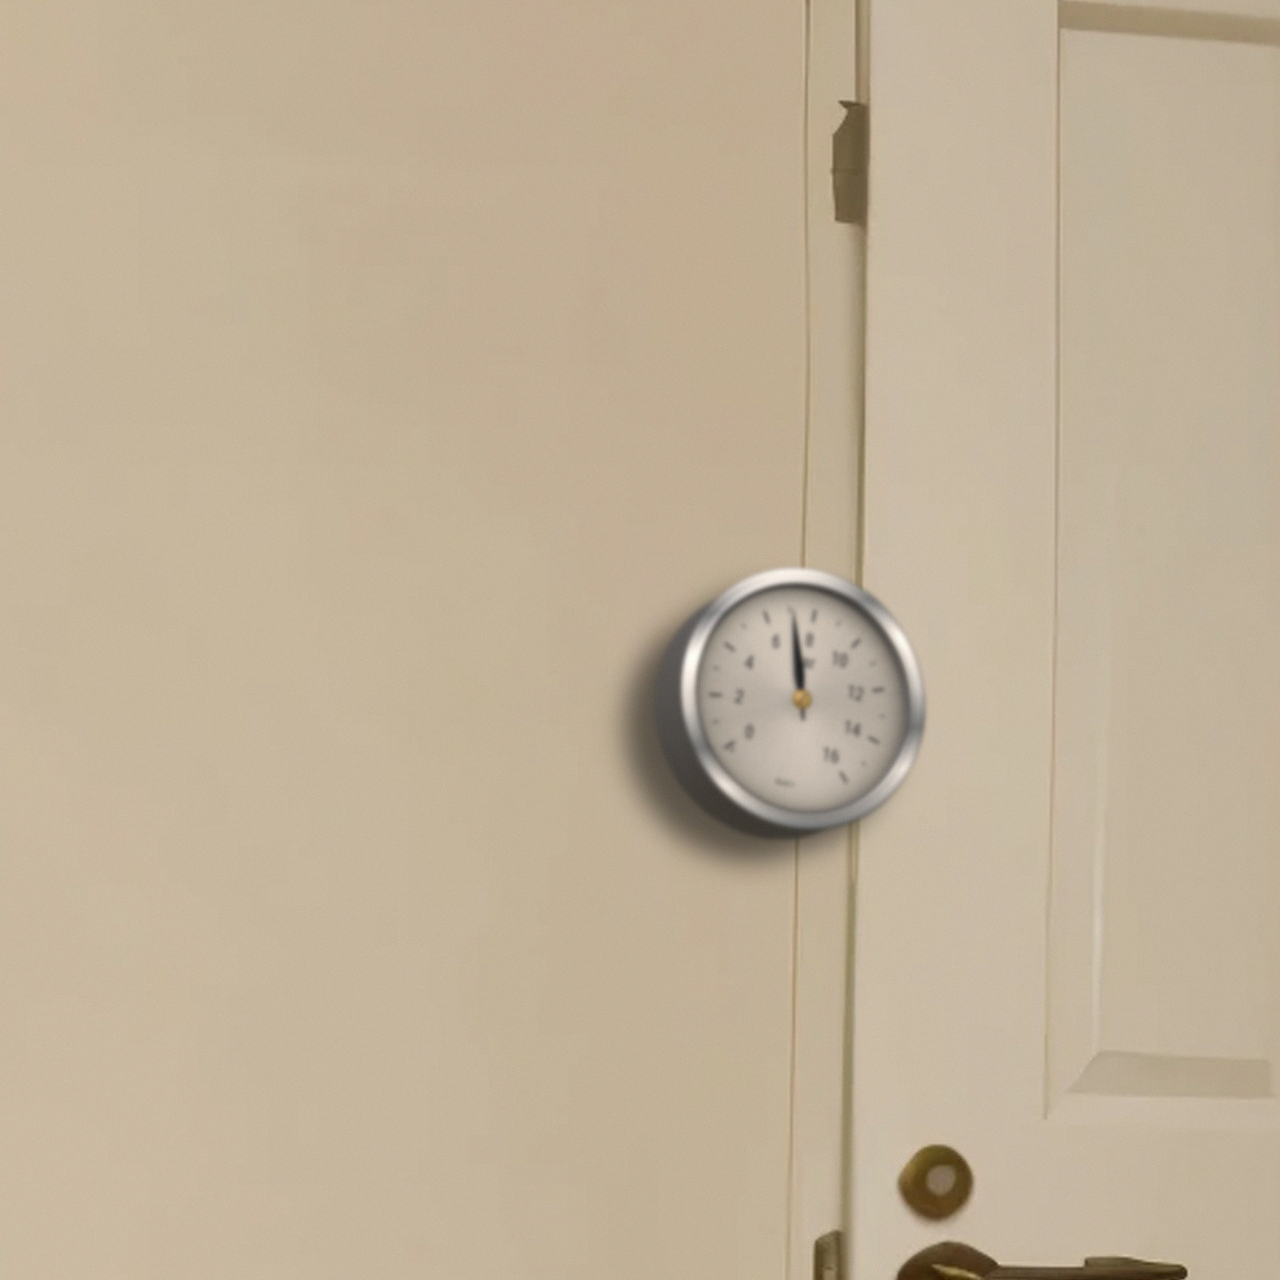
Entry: **7** bar
